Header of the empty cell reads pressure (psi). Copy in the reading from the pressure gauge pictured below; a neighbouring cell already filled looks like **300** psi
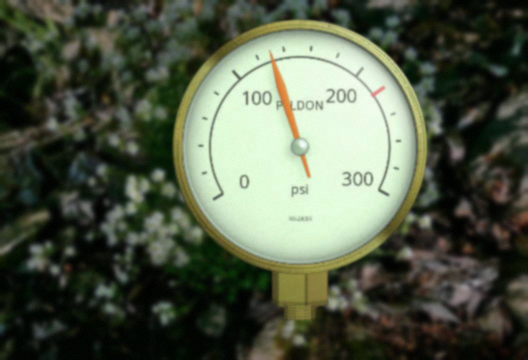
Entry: **130** psi
